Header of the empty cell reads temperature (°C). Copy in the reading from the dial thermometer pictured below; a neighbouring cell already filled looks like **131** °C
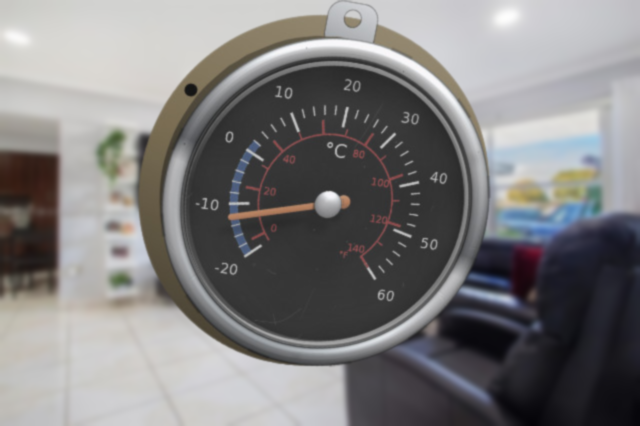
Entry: **-12** °C
